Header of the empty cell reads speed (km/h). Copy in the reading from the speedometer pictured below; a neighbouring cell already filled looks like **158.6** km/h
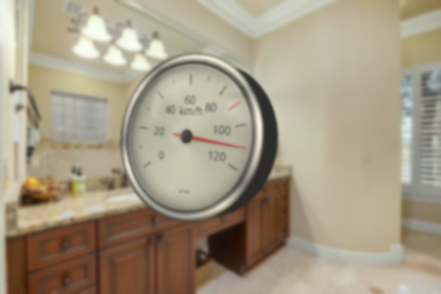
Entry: **110** km/h
